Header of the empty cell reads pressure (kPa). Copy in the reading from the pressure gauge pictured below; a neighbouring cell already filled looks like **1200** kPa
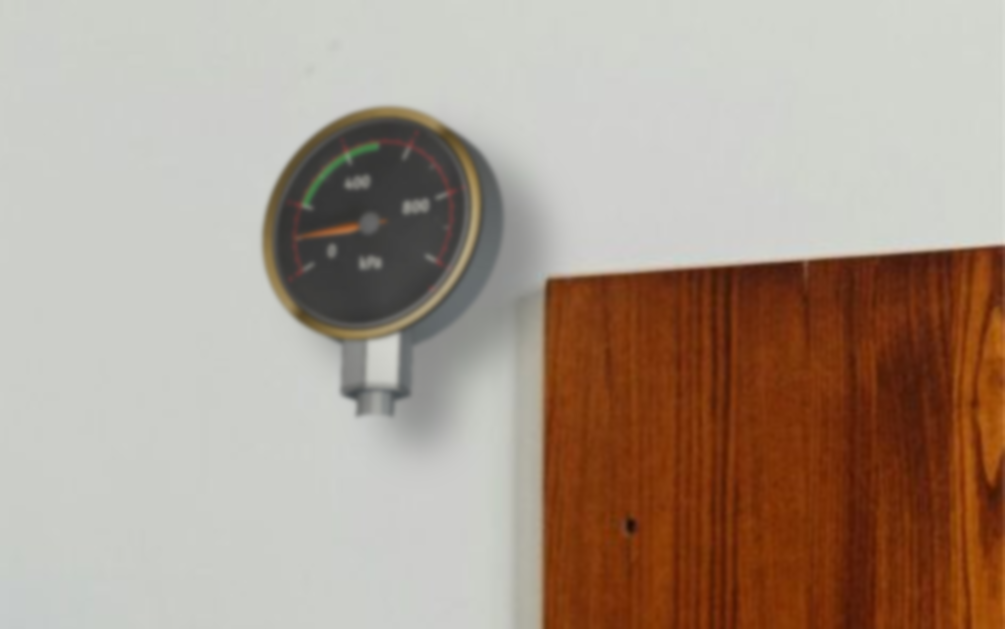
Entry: **100** kPa
